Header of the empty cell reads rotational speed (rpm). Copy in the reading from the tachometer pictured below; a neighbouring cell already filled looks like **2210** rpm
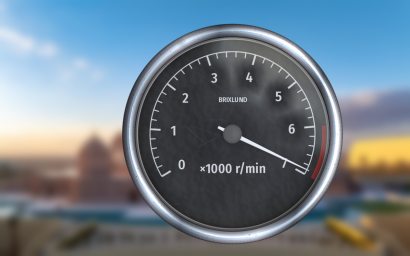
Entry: **6900** rpm
